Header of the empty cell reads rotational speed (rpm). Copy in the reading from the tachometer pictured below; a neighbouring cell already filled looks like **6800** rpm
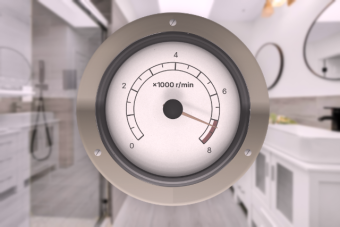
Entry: **7250** rpm
